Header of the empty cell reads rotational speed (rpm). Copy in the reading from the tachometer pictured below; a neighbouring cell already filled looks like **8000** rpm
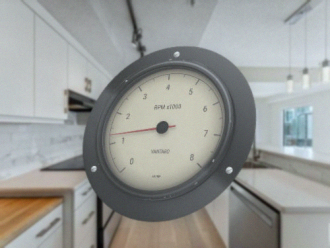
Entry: **1250** rpm
